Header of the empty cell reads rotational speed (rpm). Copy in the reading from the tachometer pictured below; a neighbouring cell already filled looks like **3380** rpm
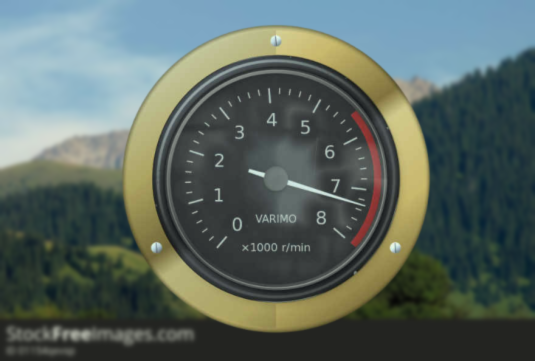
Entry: **7300** rpm
